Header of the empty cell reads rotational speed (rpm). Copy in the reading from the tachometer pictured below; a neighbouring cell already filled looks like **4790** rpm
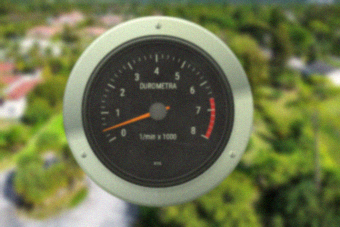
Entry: **400** rpm
